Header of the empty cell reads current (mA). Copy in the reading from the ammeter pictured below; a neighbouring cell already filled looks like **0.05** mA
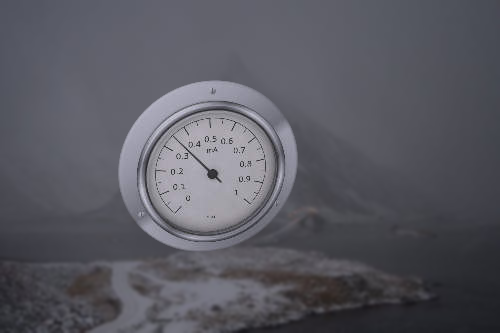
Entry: **0.35** mA
